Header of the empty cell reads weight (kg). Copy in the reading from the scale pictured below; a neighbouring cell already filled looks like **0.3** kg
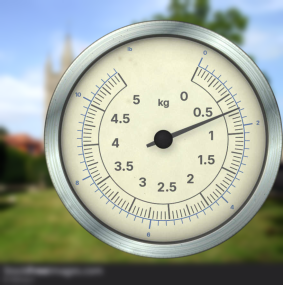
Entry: **0.7** kg
